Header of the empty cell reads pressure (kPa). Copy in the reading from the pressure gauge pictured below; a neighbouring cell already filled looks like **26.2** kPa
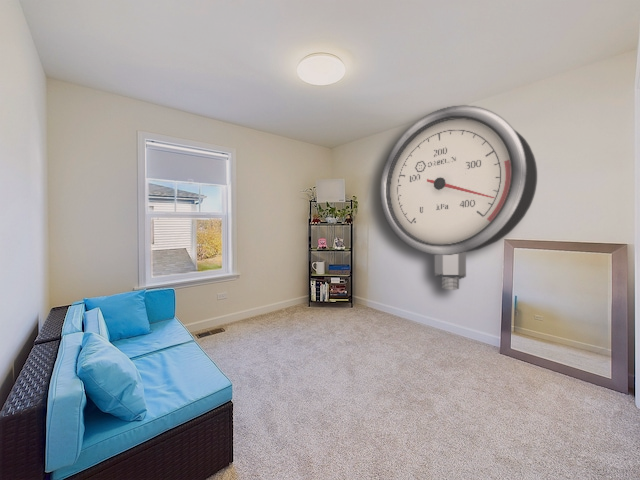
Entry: **370** kPa
